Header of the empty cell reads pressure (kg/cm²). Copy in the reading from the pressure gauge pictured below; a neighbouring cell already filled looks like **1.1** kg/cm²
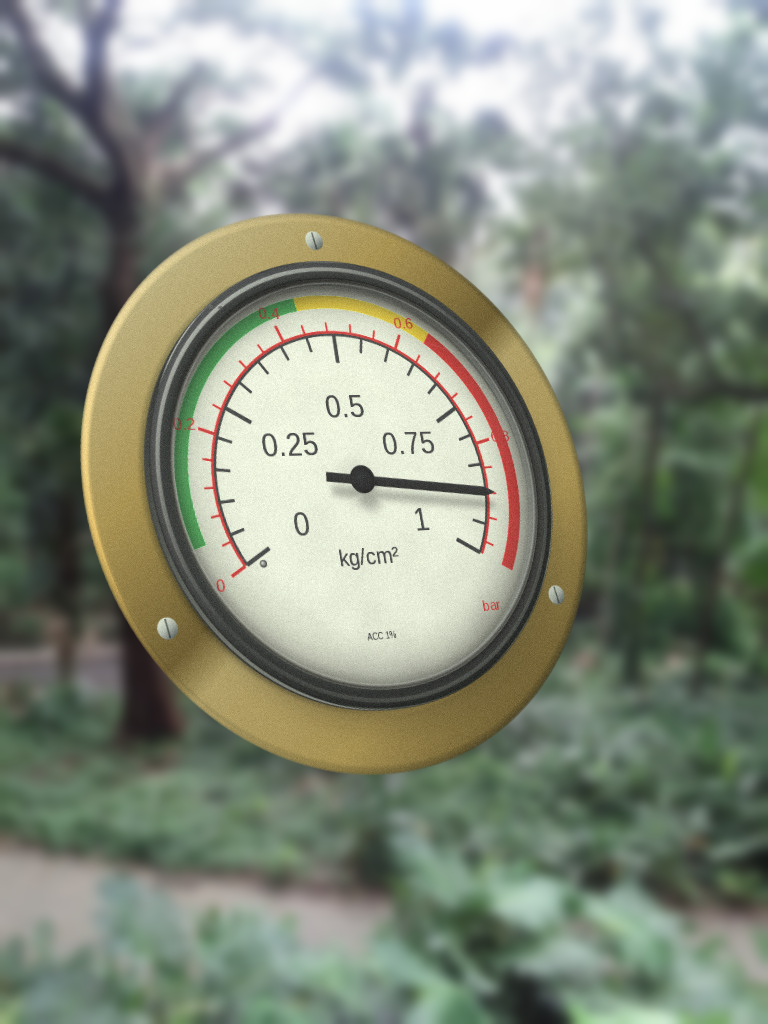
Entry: **0.9** kg/cm²
